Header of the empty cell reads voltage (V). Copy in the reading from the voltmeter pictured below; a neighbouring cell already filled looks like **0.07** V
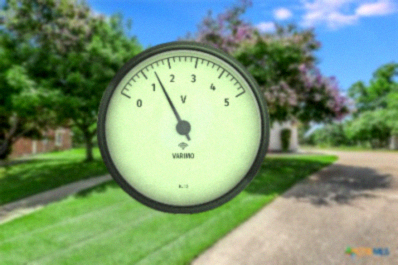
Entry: **1.4** V
